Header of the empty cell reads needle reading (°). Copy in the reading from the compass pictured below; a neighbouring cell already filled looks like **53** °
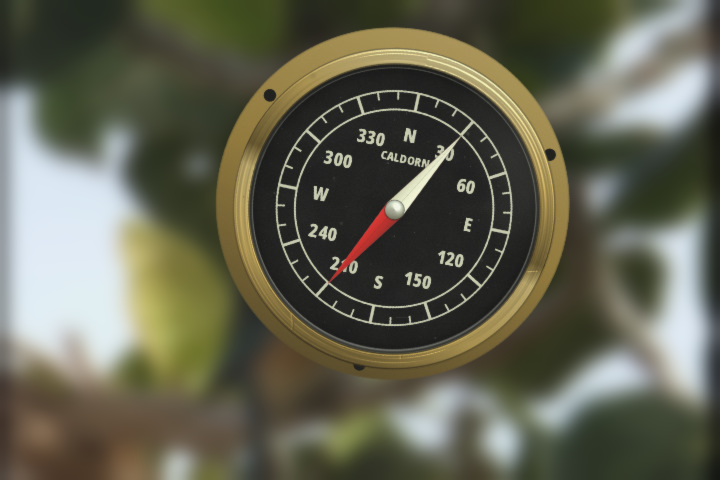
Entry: **210** °
